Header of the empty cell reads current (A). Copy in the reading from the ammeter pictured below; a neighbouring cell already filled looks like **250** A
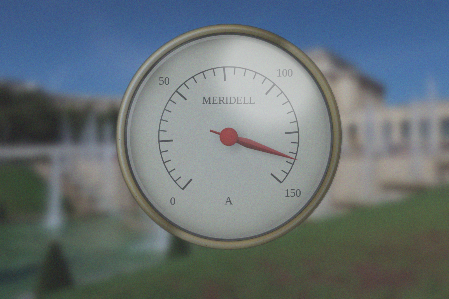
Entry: **137.5** A
